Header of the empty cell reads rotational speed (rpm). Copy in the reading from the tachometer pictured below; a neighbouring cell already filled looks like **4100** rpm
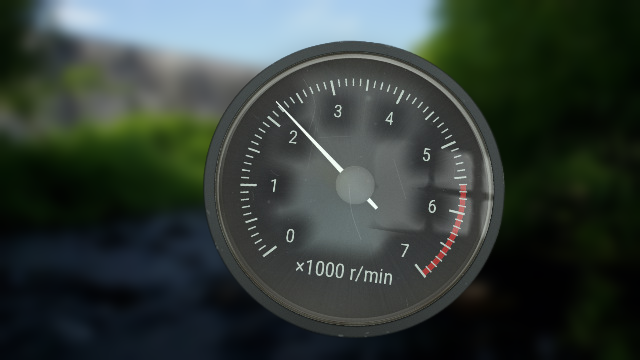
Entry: **2200** rpm
